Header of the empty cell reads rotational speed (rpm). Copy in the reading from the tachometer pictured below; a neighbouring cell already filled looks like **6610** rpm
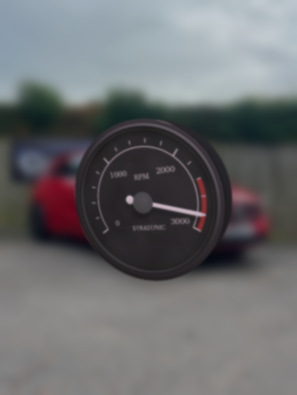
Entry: **2800** rpm
